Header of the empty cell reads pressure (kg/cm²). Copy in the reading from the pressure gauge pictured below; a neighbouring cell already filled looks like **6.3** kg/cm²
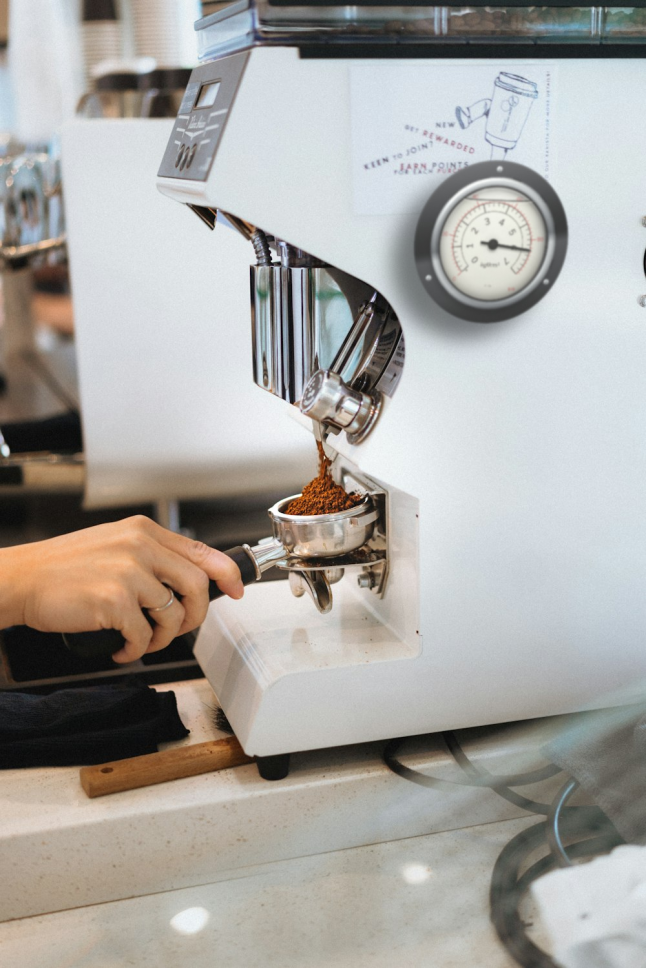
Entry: **6** kg/cm²
